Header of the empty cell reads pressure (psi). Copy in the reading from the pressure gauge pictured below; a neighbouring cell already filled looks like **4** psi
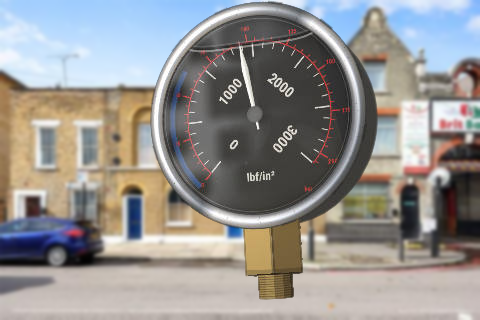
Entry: **1400** psi
